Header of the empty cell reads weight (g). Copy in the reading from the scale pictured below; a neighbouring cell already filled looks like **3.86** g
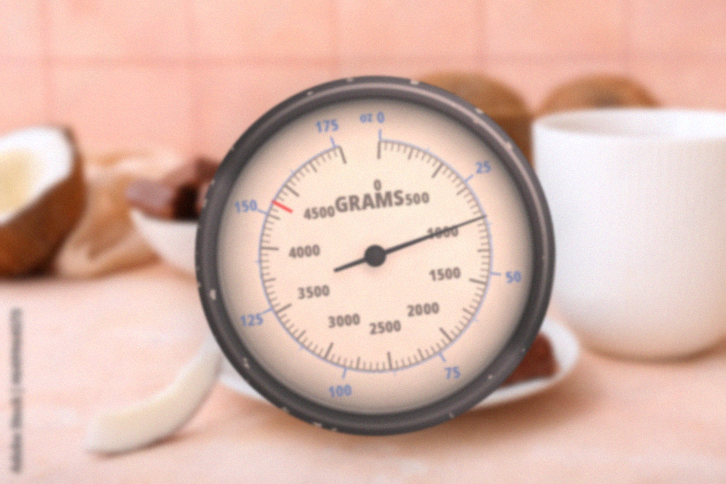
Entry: **1000** g
